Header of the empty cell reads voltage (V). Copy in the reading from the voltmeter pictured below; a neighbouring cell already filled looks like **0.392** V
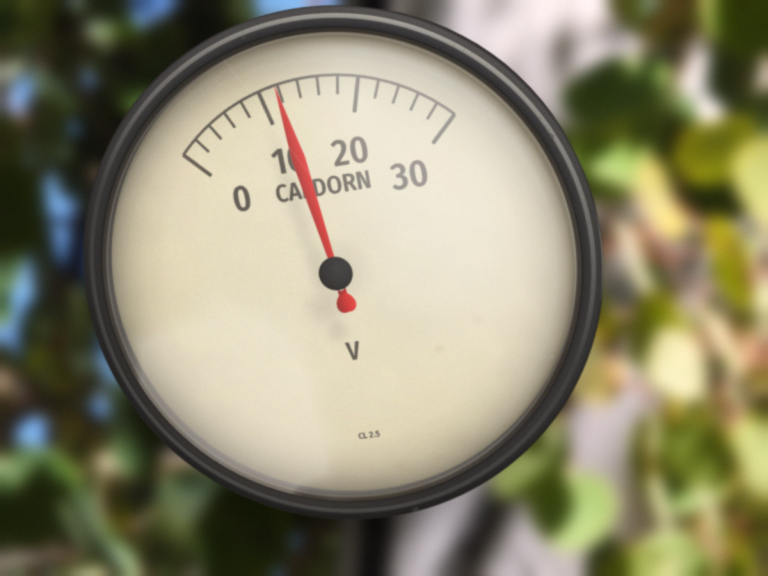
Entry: **12** V
